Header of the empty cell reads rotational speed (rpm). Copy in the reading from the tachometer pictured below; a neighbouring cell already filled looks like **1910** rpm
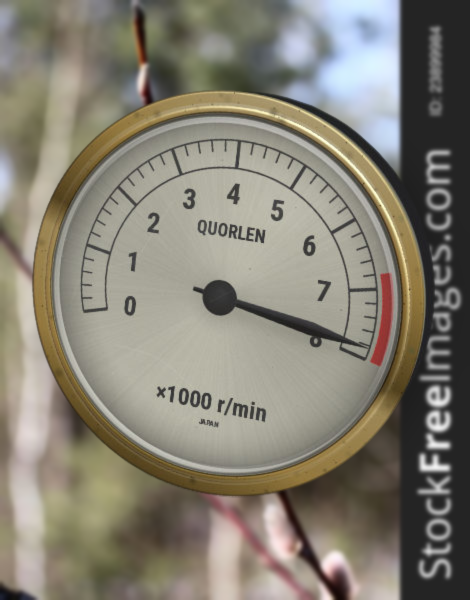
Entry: **7800** rpm
